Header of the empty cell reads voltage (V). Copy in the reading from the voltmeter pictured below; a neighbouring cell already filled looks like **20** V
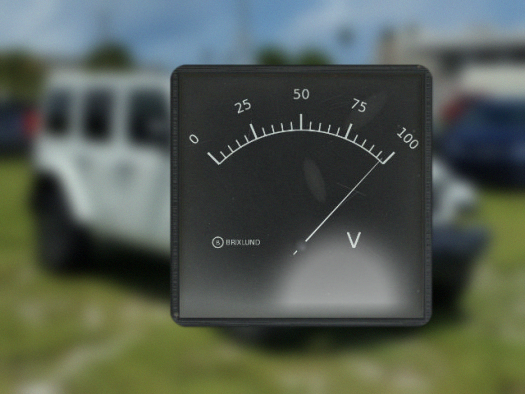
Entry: **97.5** V
